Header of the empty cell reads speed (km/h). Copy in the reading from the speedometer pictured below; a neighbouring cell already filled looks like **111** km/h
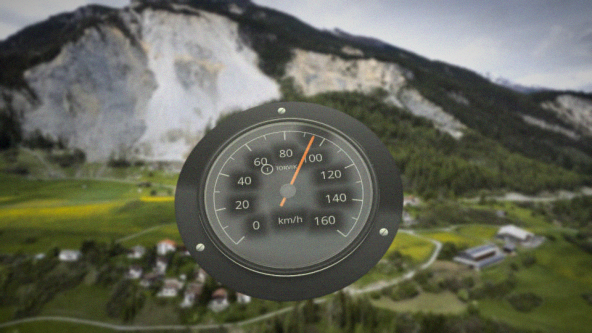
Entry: **95** km/h
